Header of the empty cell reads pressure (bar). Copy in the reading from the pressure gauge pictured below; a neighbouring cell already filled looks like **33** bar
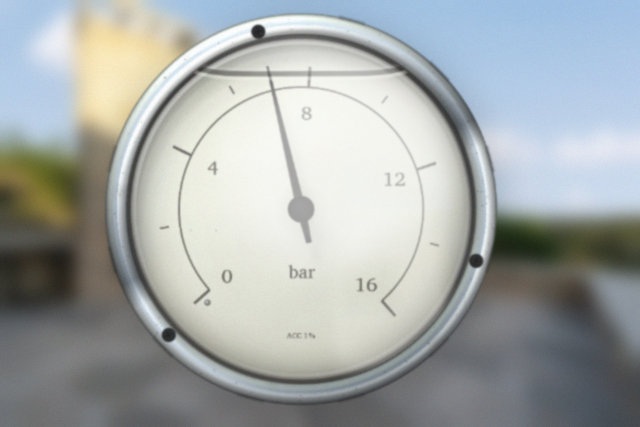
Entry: **7** bar
